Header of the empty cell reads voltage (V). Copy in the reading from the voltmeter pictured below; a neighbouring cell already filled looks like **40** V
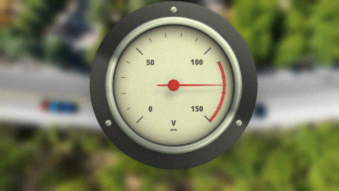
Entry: **125** V
